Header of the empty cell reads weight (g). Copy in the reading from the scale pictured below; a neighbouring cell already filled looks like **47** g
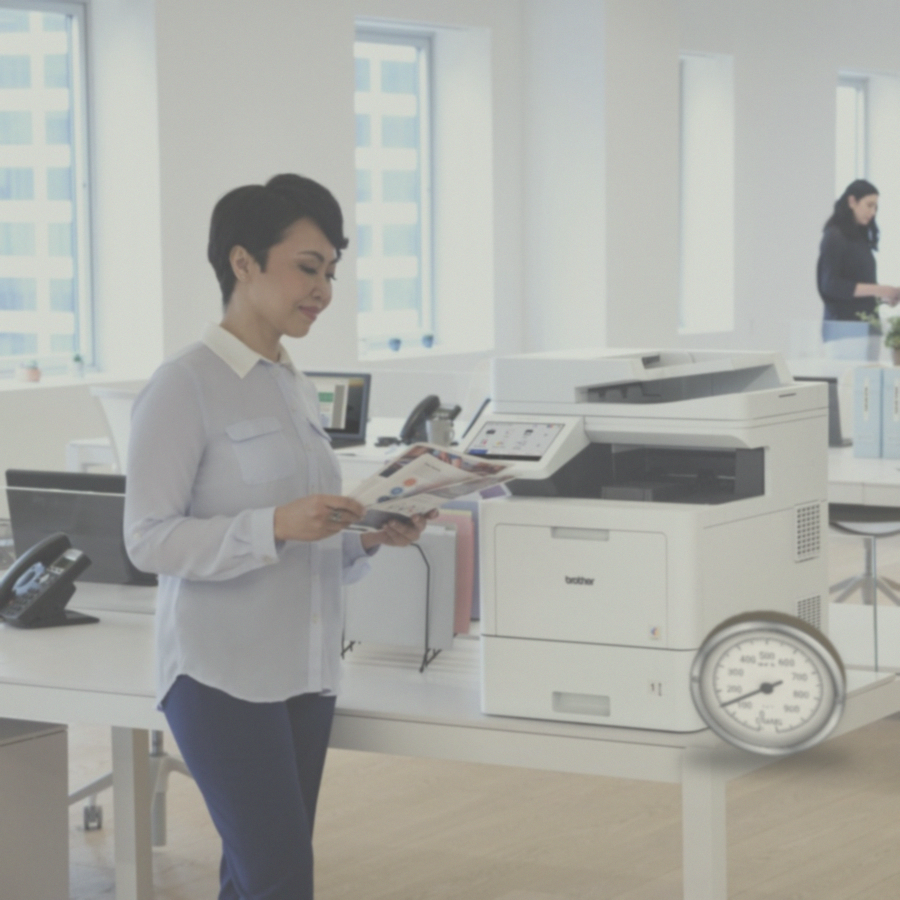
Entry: **150** g
